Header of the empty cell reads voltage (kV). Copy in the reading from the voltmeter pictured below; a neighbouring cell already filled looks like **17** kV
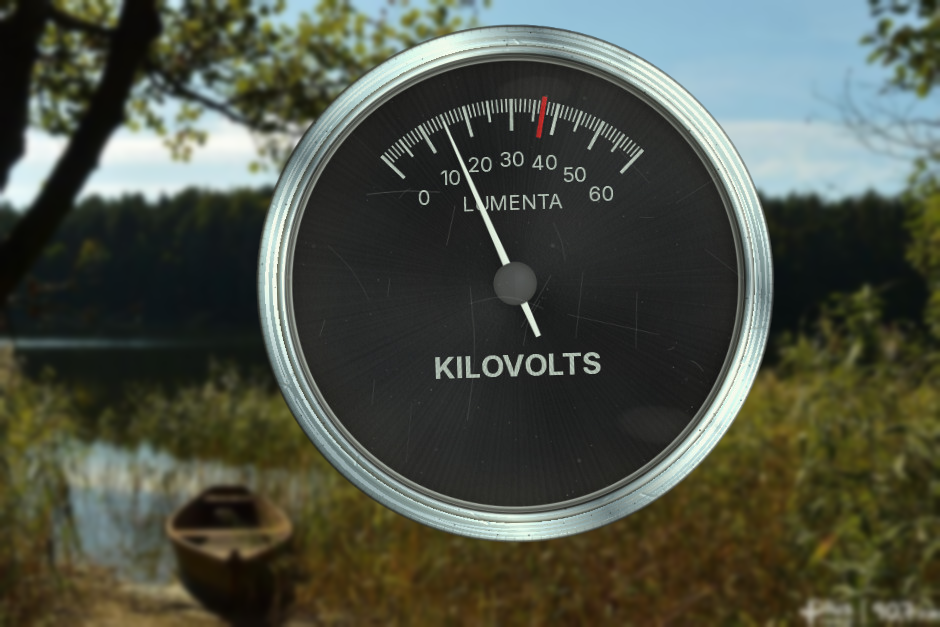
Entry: **15** kV
